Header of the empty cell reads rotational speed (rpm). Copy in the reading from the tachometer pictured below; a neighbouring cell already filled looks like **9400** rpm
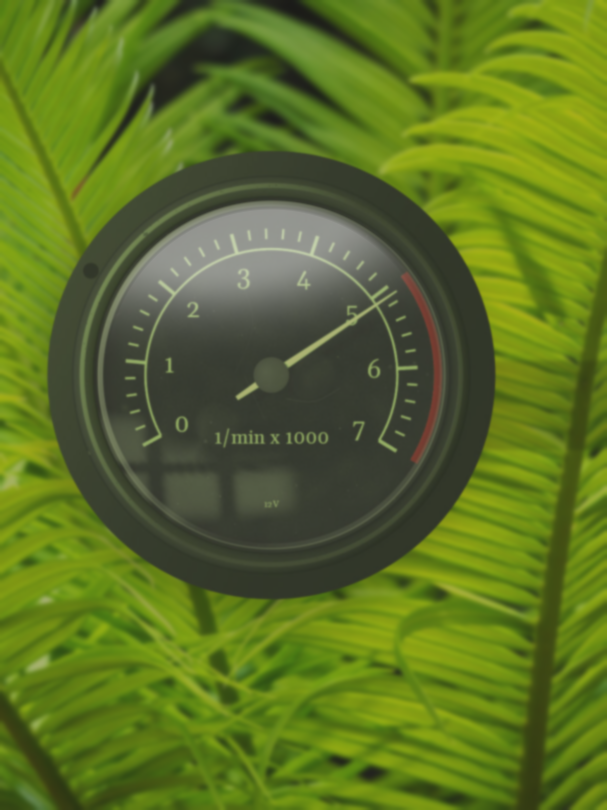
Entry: **5100** rpm
